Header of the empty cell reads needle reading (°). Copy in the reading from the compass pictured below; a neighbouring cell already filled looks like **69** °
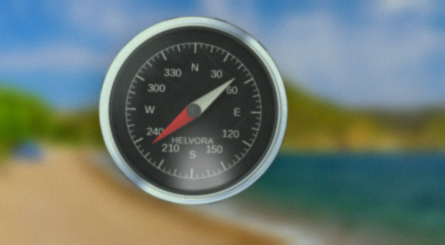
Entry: **230** °
